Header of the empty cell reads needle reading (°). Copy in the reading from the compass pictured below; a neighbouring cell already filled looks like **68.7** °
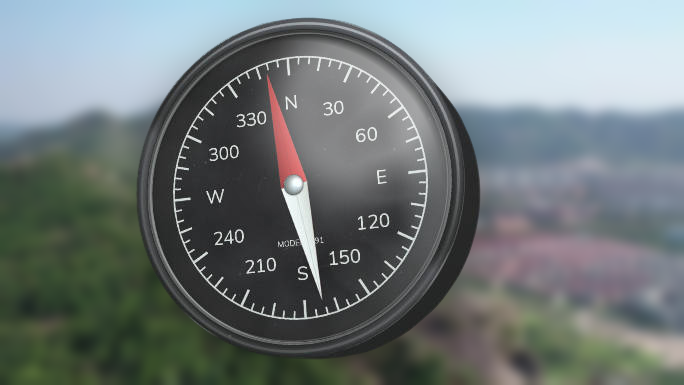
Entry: **350** °
